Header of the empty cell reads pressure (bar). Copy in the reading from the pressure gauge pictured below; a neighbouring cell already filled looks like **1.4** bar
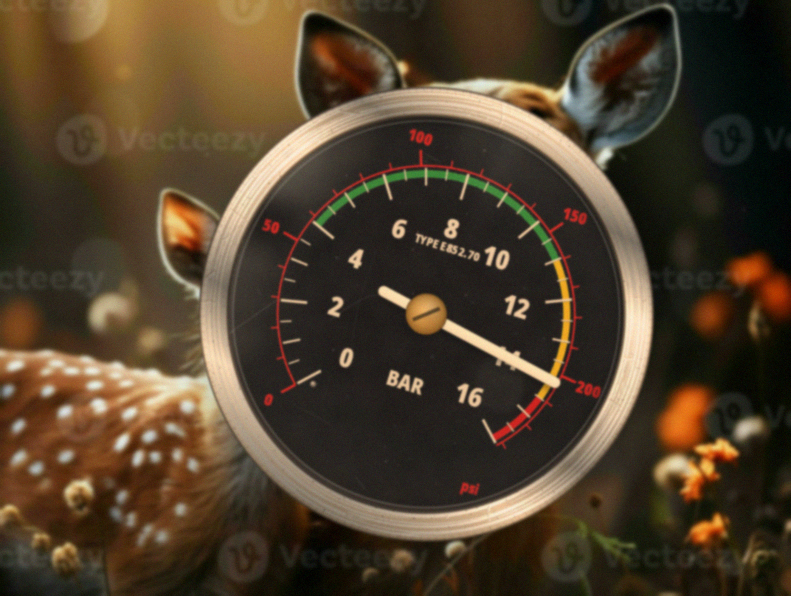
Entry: **14** bar
